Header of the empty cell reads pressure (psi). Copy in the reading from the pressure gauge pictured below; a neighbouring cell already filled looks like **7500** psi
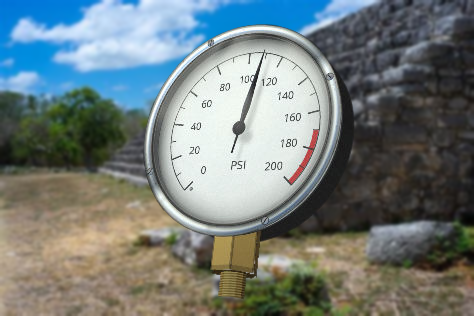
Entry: **110** psi
